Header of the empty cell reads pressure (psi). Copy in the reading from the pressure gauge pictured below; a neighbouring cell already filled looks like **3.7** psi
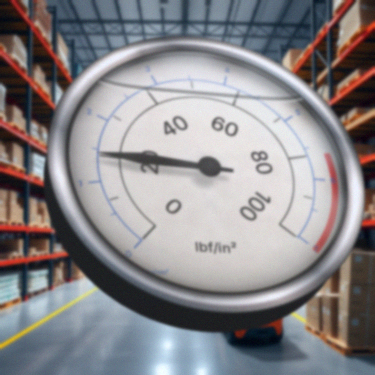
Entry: **20** psi
